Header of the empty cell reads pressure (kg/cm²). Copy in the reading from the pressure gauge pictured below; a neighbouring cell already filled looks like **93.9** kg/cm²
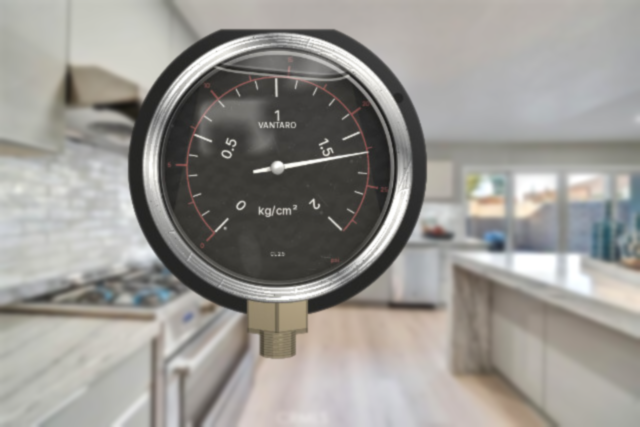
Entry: **1.6** kg/cm²
